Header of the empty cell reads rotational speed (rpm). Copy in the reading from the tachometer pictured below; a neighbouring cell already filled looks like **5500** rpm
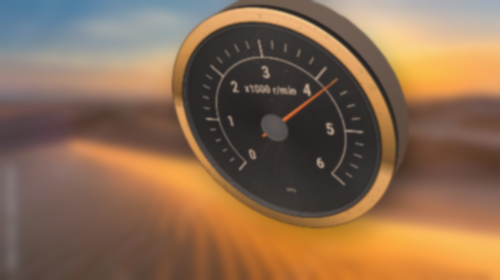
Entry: **4200** rpm
